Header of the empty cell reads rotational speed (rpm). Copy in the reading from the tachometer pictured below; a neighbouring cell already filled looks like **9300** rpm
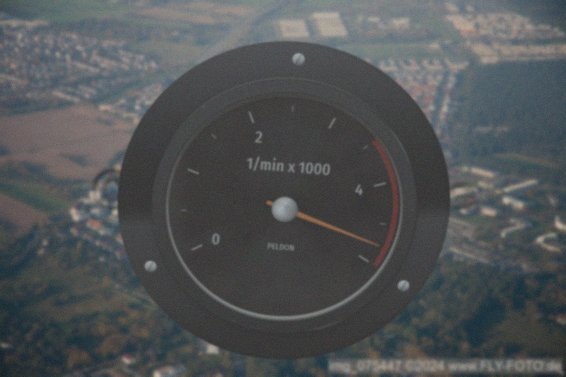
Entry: **4750** rpm
